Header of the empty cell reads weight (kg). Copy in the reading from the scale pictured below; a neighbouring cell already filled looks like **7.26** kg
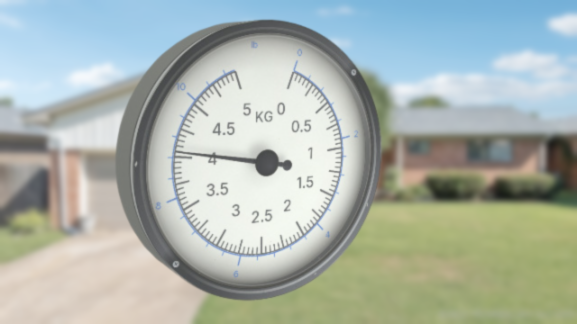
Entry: **4.05** kg
